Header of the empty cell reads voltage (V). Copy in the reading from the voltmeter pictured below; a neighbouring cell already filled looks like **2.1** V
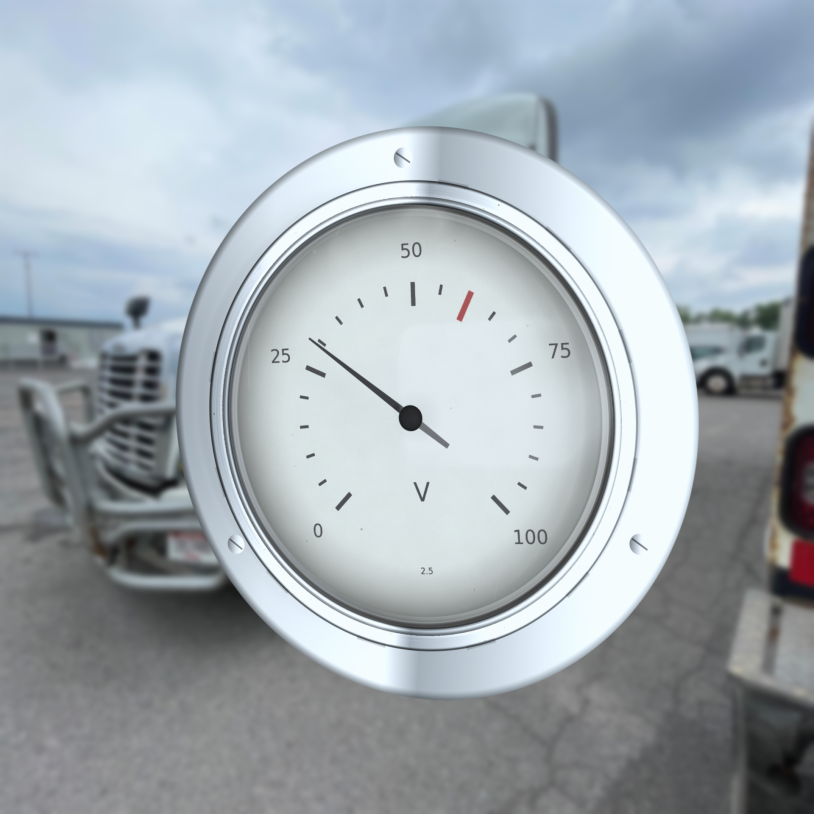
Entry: **30** V
